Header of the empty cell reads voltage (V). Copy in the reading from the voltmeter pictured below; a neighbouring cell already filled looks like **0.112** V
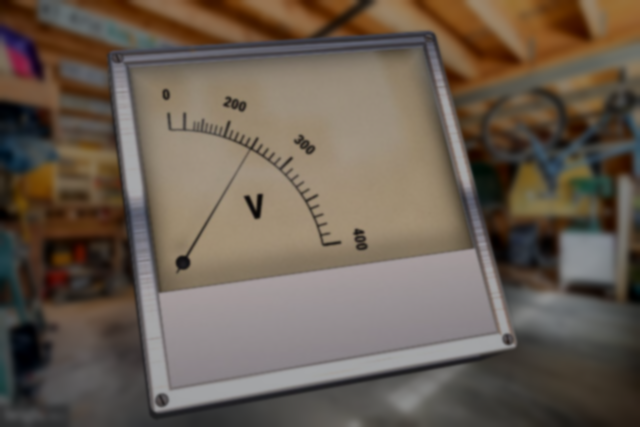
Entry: **250** V
